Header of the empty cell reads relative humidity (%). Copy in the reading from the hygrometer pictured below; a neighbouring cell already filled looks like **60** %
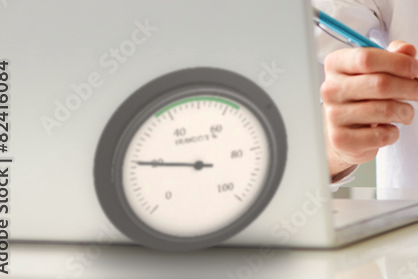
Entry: **20** %
